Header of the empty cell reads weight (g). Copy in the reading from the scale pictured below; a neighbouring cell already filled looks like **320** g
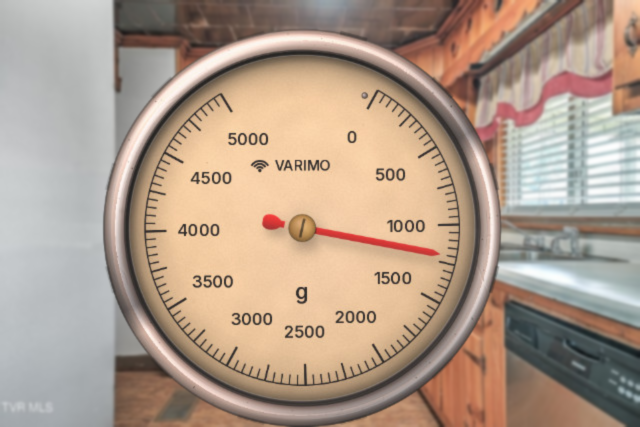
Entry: **1200** g
